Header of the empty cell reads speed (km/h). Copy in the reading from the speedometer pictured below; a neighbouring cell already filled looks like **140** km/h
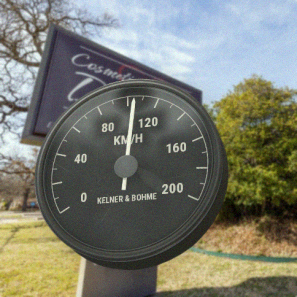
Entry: **105** km/h
